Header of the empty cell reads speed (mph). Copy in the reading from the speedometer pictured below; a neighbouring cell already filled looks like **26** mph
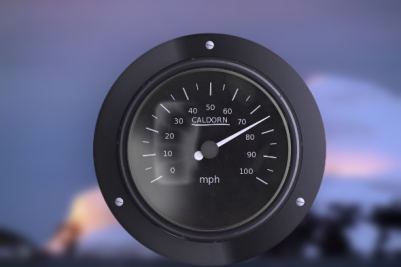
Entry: **75** mph
